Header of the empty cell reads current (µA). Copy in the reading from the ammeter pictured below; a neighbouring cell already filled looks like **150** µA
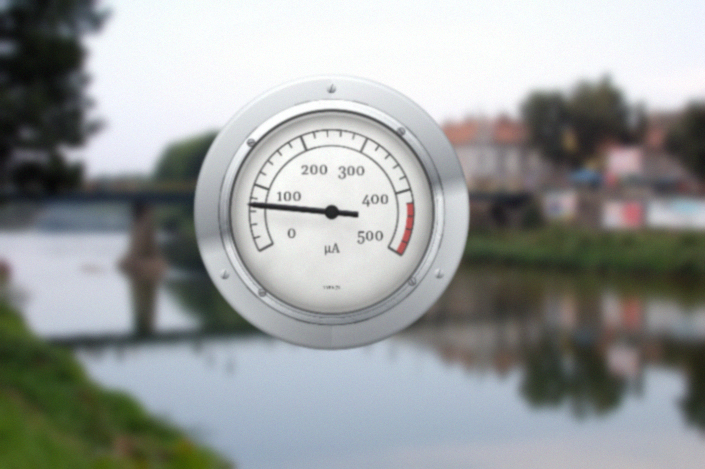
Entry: **70** µA
